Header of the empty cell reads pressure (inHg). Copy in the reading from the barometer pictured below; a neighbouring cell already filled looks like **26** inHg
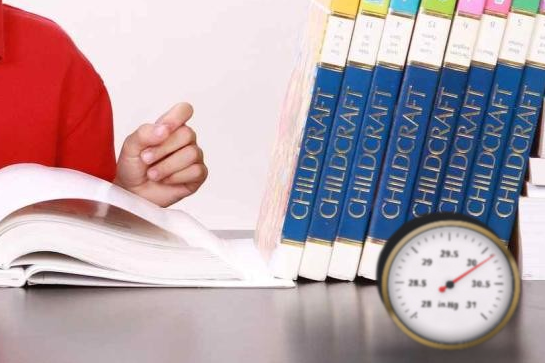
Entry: **30.1** inHg
